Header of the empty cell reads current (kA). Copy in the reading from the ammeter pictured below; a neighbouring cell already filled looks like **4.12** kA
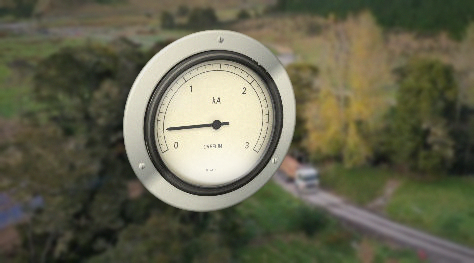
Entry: **0.3** kA
